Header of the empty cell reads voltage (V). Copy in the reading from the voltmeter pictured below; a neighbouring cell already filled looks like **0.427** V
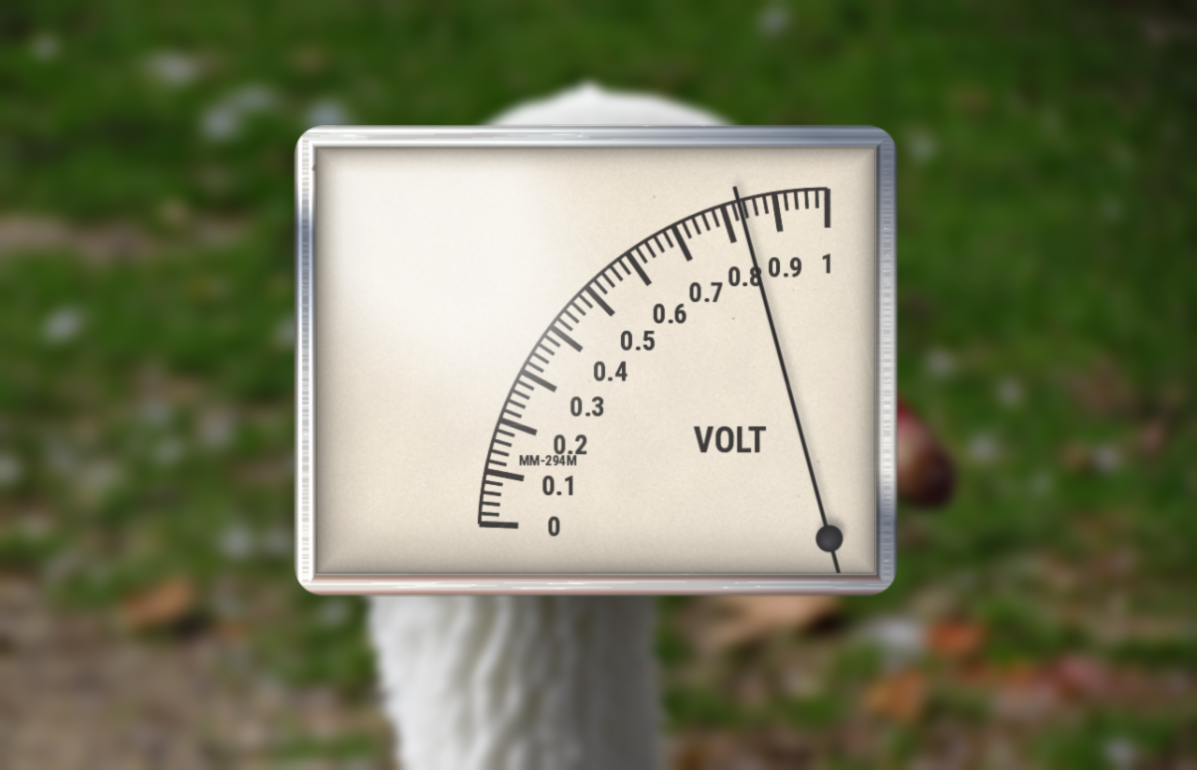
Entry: **0.83** V
